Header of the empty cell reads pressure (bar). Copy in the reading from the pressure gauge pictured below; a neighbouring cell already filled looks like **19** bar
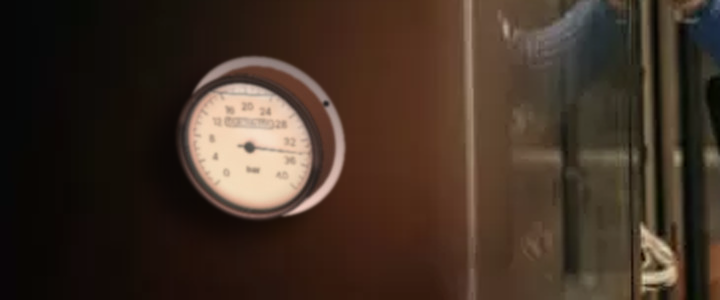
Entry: **34** bar
